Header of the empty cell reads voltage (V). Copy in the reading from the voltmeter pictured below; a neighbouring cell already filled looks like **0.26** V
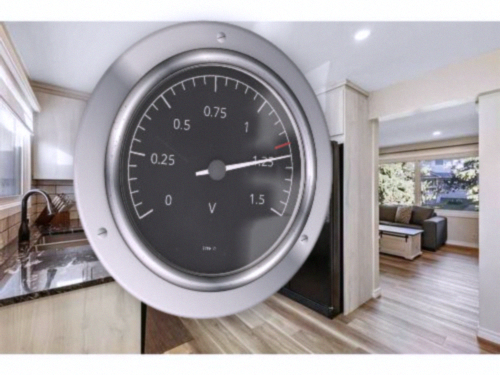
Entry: **1.25** V
